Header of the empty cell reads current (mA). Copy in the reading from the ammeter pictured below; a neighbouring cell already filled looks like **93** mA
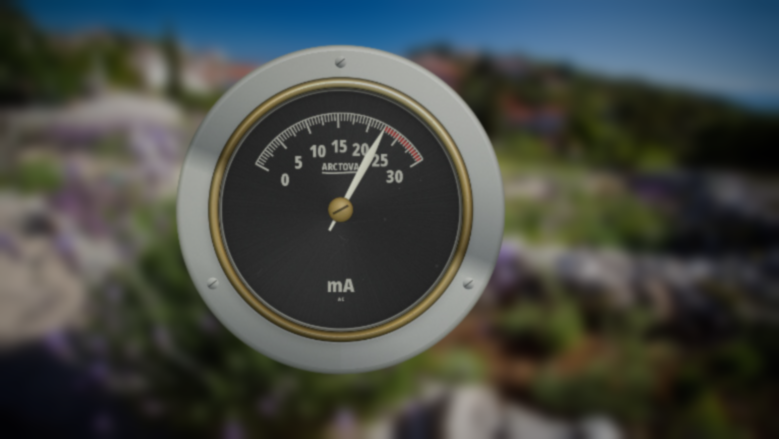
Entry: **22.5** mA
